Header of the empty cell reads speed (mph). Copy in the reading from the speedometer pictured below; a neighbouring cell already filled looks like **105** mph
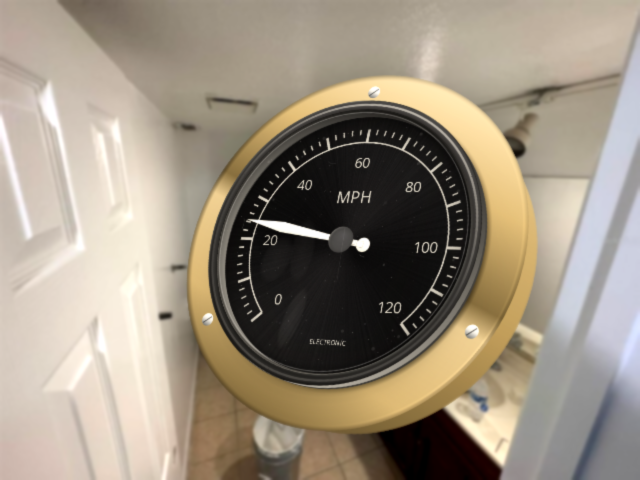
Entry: **24** mph
